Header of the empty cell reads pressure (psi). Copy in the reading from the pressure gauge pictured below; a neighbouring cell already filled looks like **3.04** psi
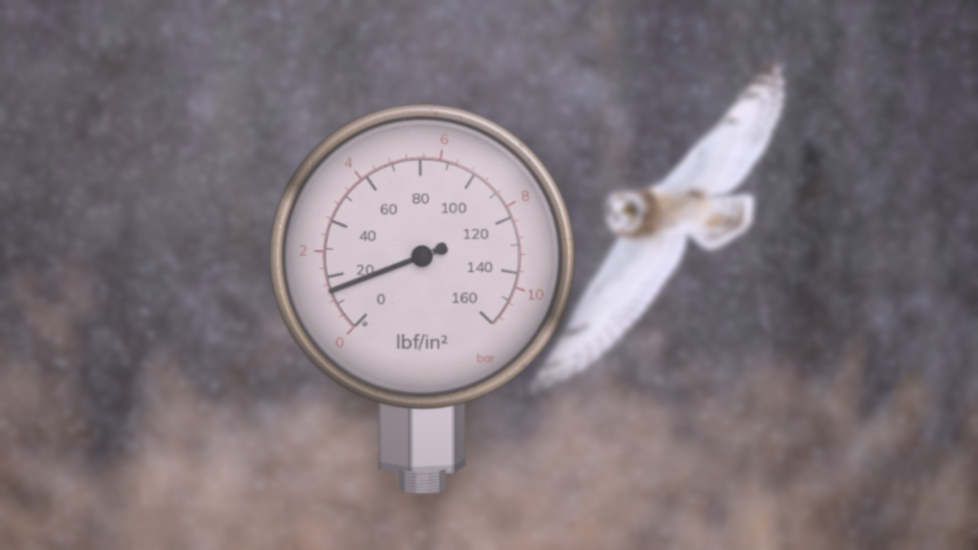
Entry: **15** psi
